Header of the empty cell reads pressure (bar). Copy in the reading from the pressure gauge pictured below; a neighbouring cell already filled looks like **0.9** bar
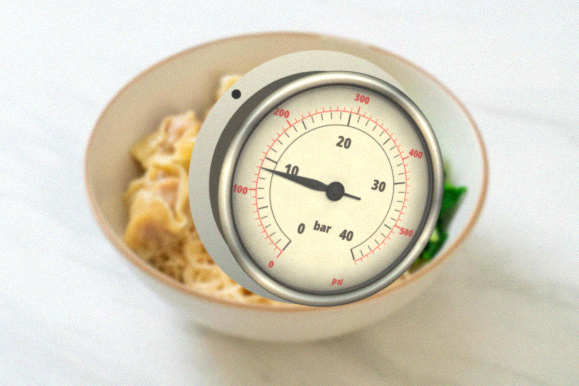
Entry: **9** bar
